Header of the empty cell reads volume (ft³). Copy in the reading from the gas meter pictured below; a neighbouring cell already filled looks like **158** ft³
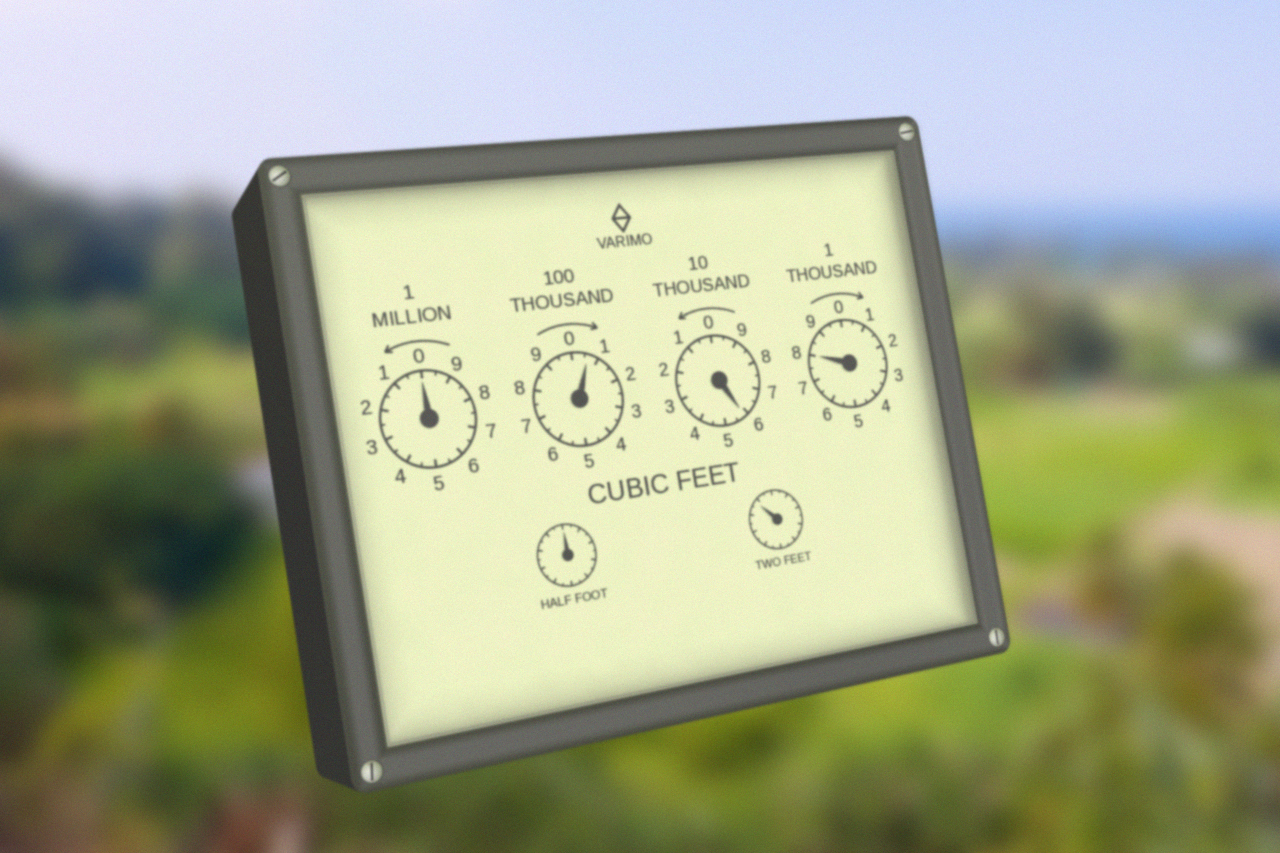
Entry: **5800** ft³
